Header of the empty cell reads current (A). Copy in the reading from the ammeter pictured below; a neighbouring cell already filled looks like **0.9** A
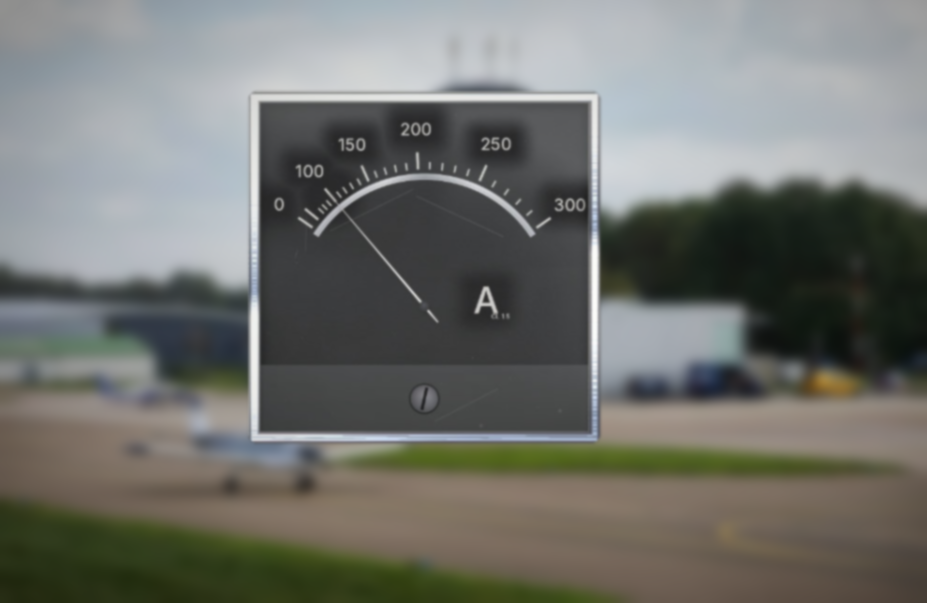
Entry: **100** A
